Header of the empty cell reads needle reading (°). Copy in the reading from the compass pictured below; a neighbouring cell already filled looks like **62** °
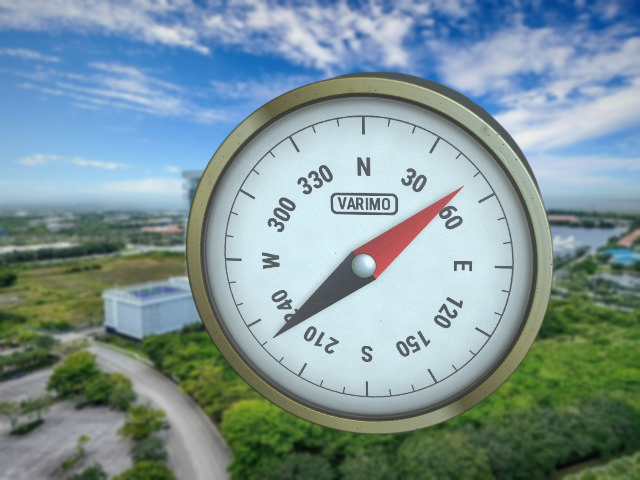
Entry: **50** °
